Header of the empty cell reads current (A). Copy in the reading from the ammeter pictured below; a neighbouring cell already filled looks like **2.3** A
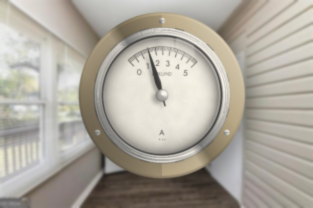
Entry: **1.5** A
